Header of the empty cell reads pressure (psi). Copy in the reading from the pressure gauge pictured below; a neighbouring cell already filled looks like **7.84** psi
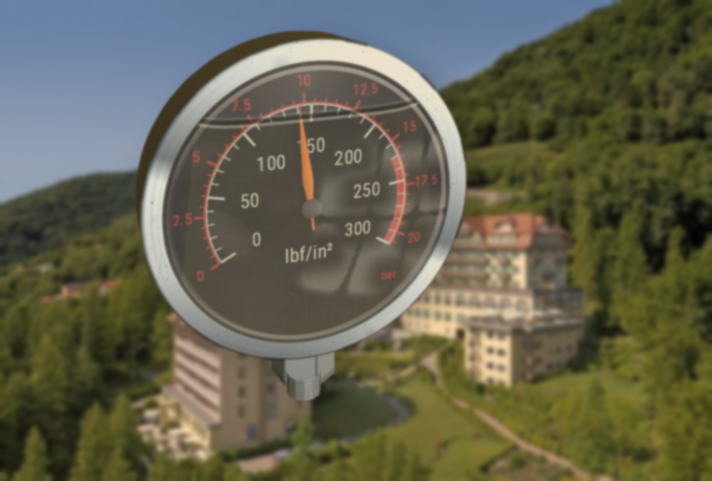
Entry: **140** psi
